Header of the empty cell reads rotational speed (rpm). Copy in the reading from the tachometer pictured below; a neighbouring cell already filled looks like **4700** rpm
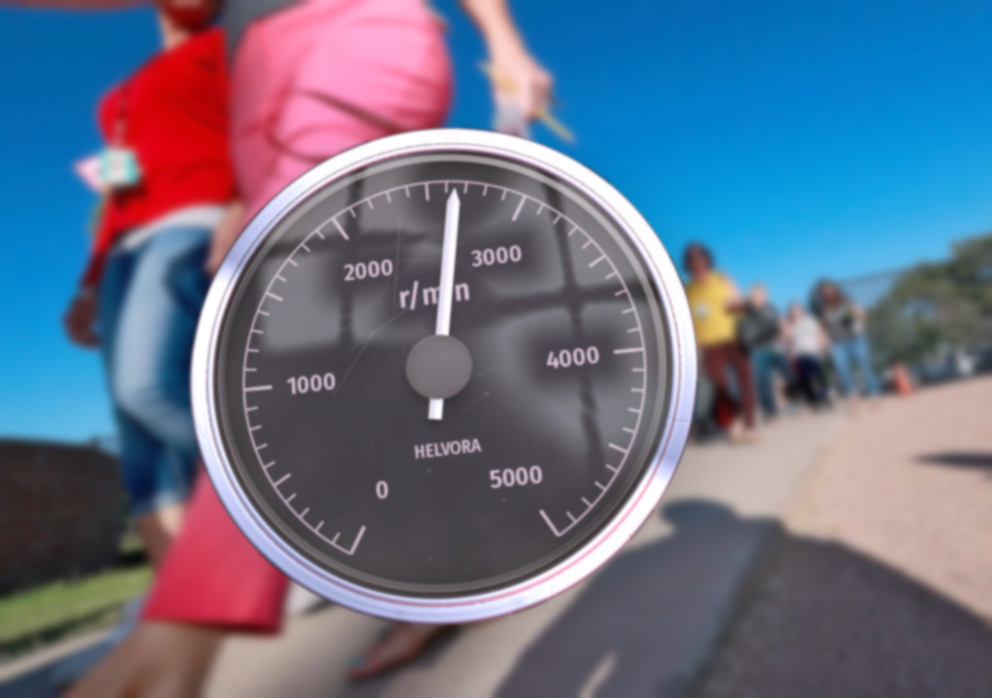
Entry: **2650** rpm
